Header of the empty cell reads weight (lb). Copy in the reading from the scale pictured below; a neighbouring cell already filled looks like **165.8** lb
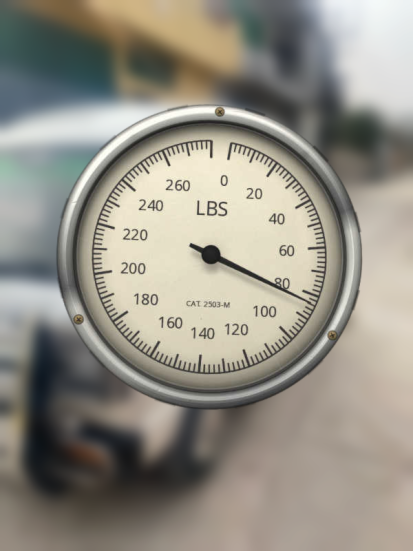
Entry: **84** lb
